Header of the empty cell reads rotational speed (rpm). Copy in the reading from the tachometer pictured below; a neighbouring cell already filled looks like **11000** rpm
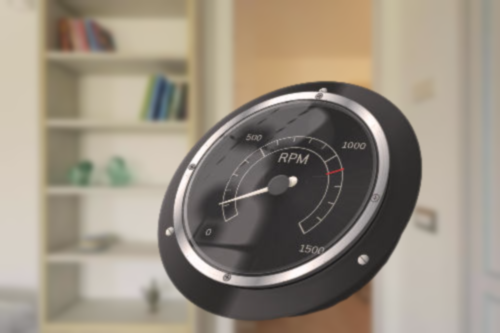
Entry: **100** rpm
